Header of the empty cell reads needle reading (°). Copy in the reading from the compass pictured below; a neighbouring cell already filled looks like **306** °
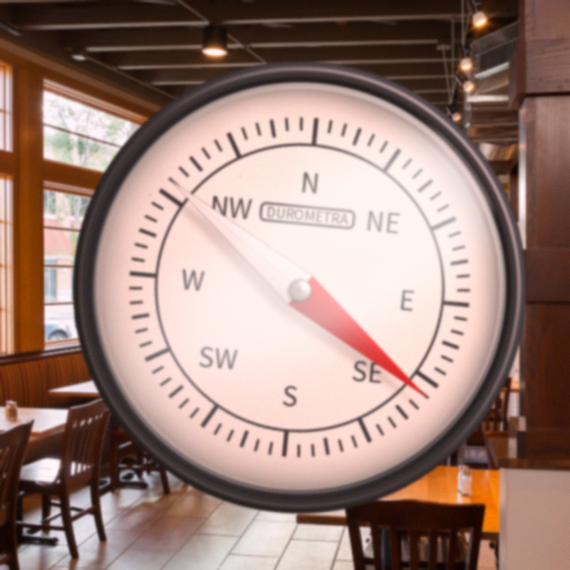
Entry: **125** °
